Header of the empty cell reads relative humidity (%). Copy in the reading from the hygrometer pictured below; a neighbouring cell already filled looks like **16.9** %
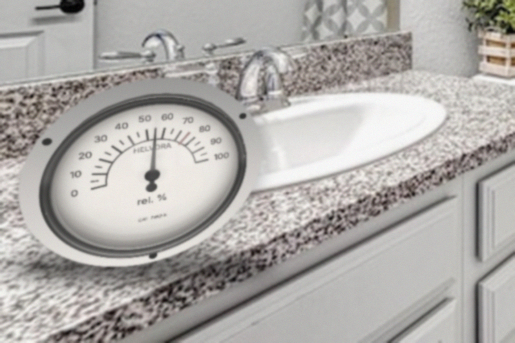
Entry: **55** %
